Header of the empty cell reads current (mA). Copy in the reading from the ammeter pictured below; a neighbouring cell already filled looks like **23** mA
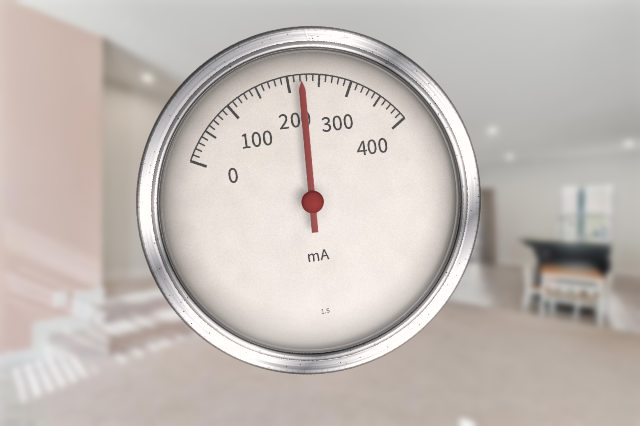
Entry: **220** mA
